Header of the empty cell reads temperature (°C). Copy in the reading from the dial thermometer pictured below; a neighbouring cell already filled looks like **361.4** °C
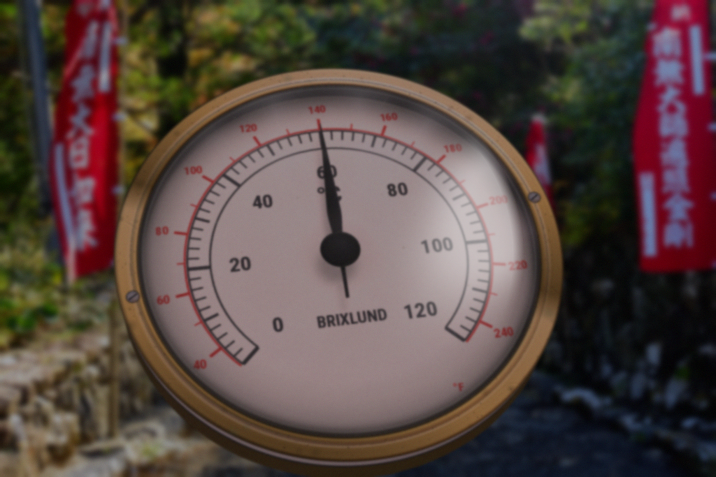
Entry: **60** °C
